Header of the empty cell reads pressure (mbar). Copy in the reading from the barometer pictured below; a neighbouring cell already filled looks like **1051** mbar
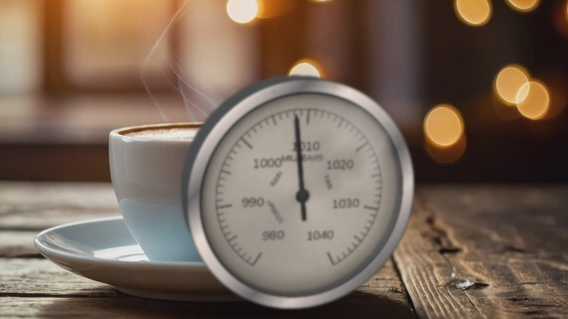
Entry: **1008** mbar
